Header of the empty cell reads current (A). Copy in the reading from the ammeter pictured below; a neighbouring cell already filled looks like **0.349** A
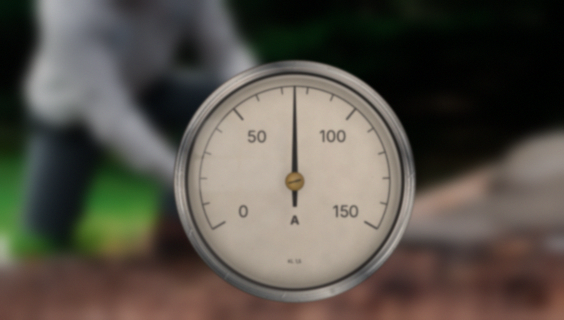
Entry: **75** A
